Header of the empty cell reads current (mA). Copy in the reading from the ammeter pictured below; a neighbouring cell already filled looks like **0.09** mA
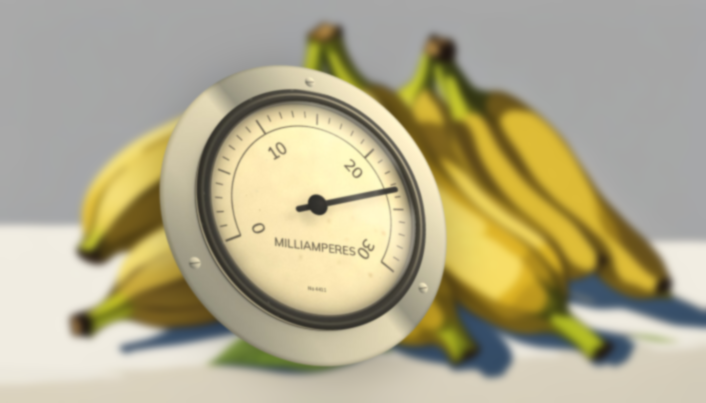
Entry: **23.5** mA
